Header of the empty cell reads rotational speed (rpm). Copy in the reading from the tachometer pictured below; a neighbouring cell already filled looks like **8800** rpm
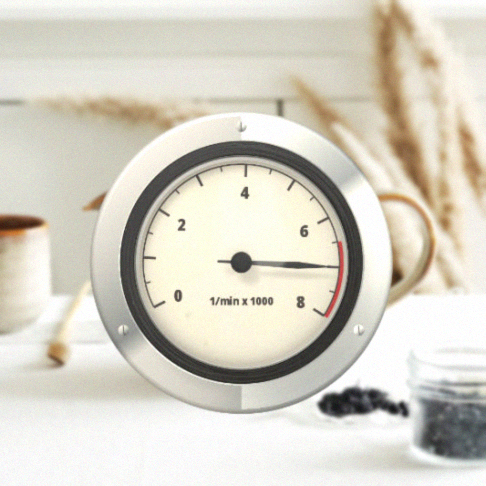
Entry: **7000** rpm
